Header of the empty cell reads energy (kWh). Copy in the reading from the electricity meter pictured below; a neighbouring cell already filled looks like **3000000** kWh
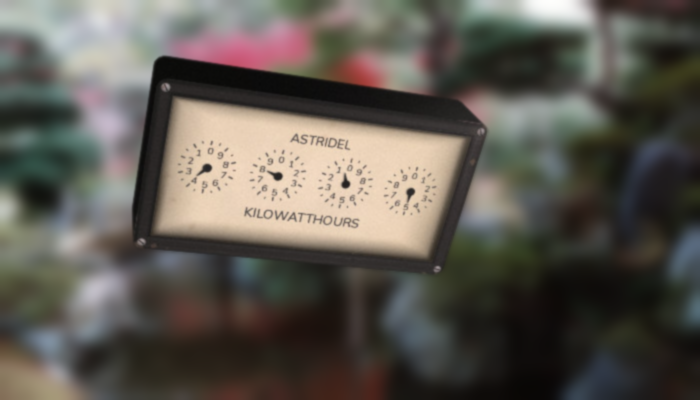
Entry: **3805** kWh
